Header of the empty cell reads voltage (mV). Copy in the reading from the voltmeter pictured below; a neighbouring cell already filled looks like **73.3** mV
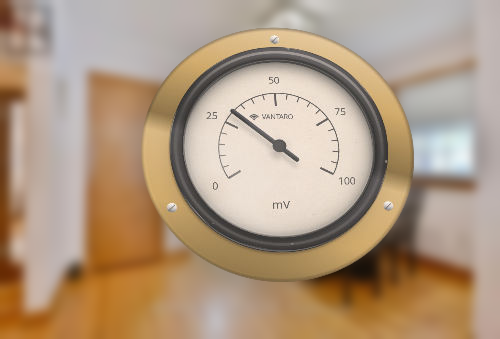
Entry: **30** mV
